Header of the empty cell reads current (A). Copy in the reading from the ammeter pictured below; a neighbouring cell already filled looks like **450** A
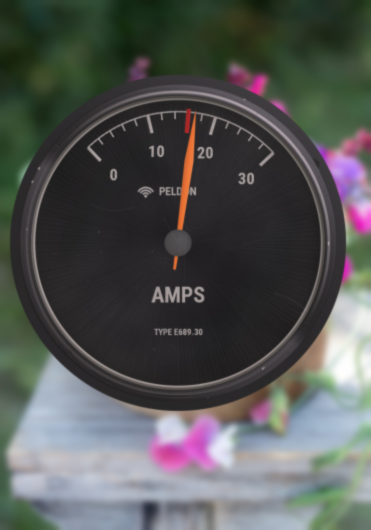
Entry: **17** A
